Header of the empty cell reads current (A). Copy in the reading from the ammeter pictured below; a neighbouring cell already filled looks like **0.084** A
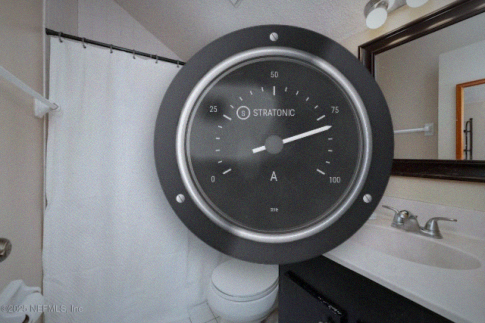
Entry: **80** A
